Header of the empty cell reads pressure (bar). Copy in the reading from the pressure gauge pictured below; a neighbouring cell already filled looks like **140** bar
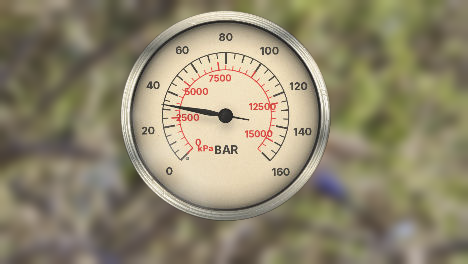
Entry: **32.5** bar
